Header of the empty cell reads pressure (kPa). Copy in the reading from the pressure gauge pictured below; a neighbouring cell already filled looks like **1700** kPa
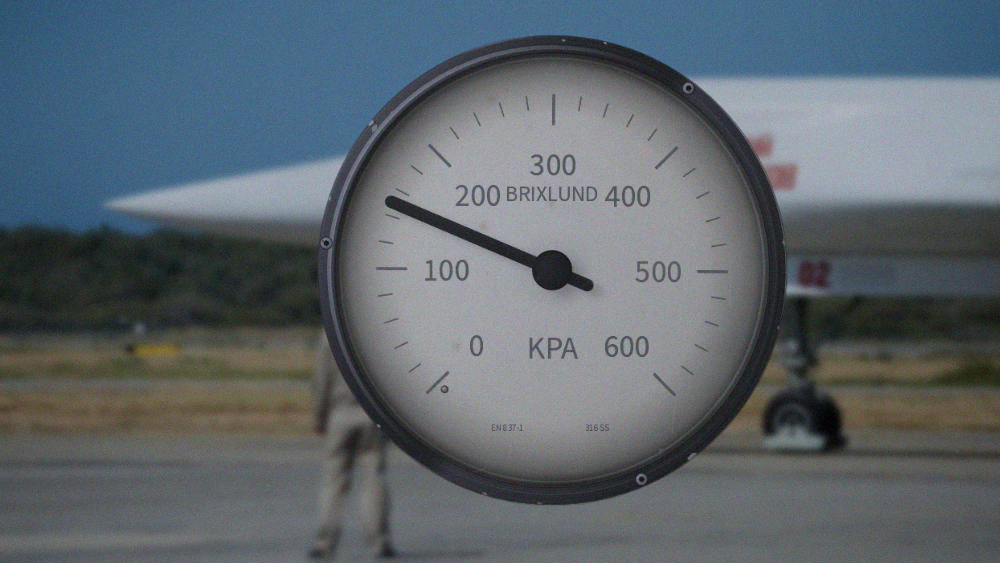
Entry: **150** kPa
